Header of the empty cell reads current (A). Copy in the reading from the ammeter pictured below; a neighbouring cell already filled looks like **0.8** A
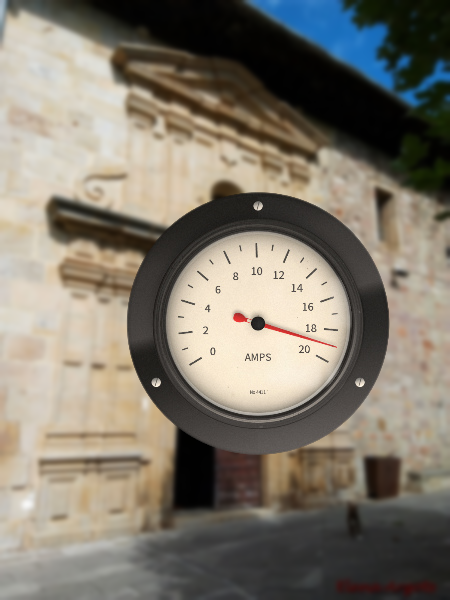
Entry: **19** A
